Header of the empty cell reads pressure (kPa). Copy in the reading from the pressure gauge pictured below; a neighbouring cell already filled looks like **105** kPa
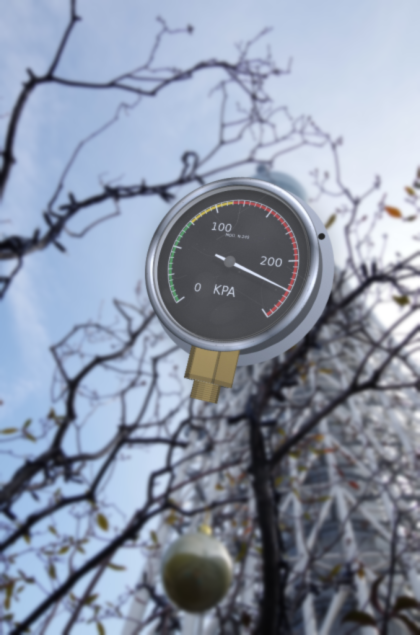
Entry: **225** kPa
